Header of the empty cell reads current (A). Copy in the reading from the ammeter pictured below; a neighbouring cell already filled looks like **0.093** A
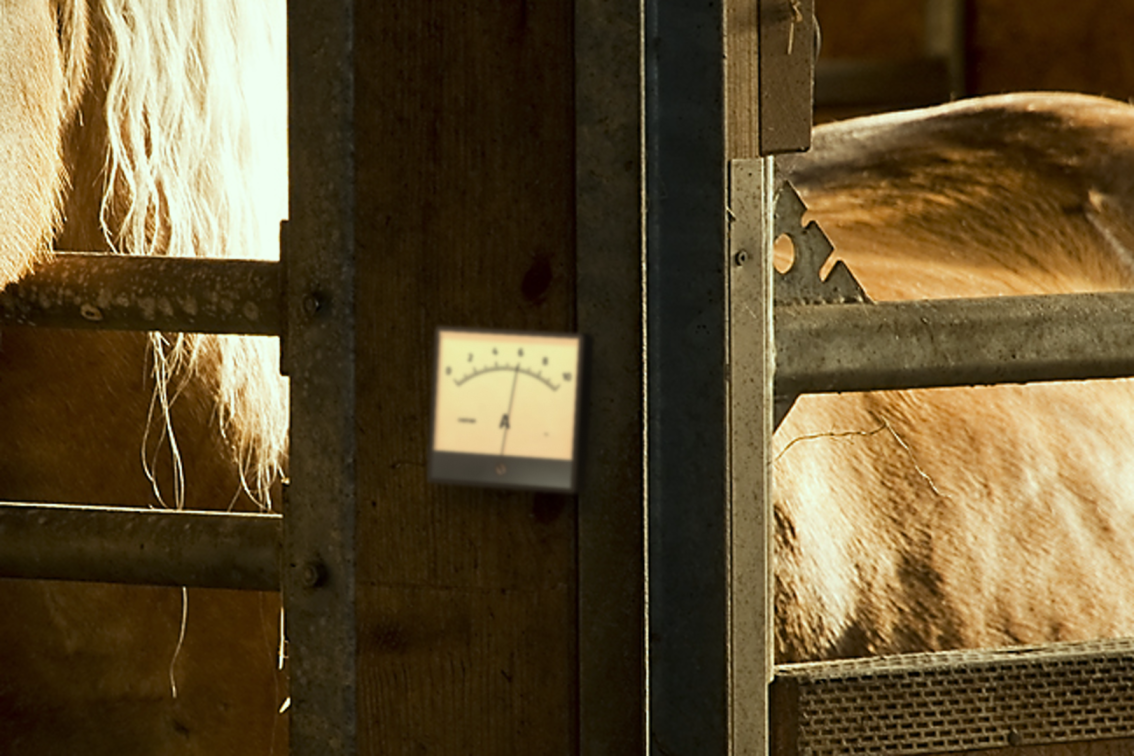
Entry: **6** A
